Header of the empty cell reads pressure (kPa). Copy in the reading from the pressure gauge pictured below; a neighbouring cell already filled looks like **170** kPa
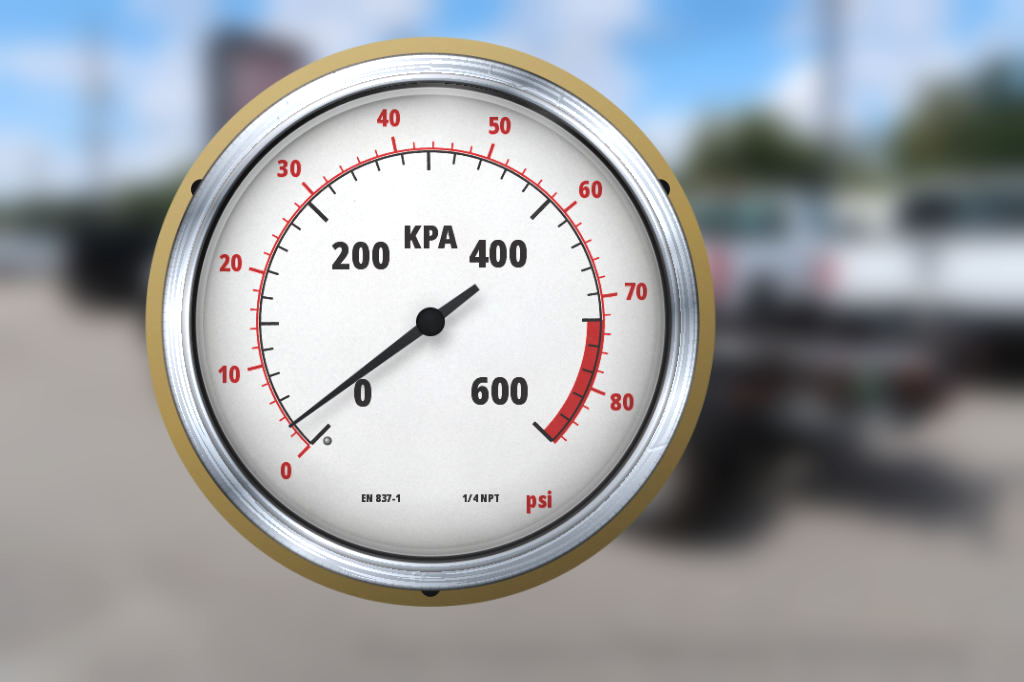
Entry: **20** kPa
